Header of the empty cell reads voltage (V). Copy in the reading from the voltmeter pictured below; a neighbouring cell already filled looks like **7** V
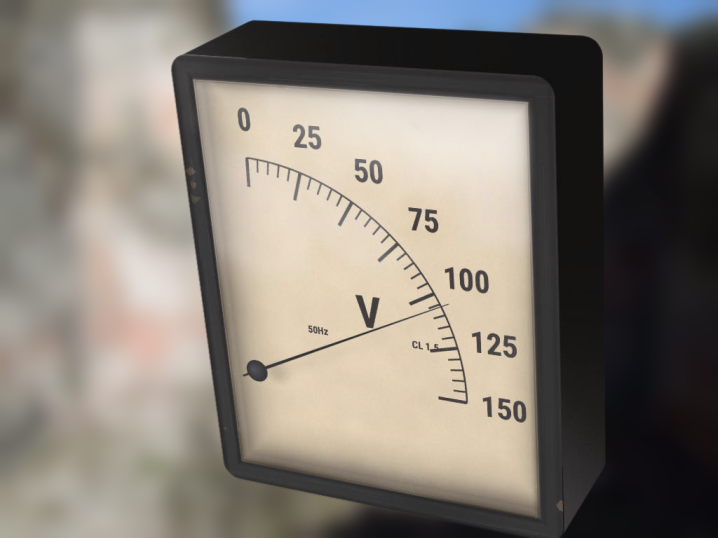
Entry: **105** V
